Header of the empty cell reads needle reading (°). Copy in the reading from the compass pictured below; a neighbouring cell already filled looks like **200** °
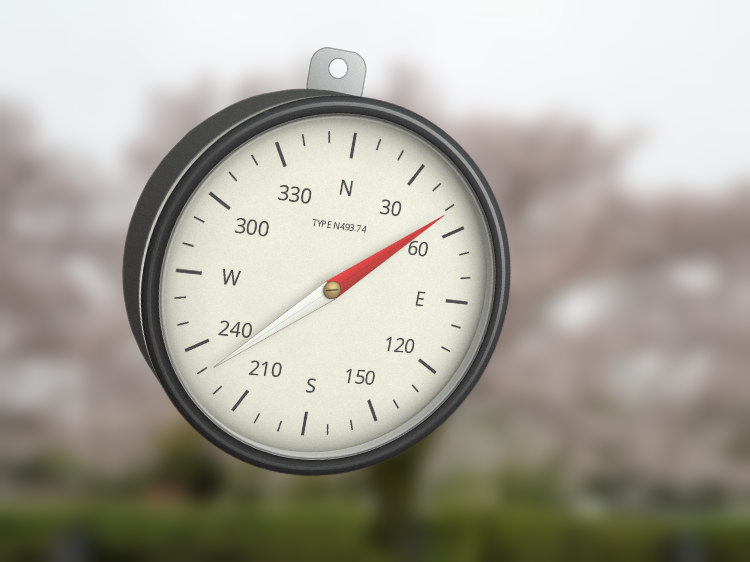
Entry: **50** °
